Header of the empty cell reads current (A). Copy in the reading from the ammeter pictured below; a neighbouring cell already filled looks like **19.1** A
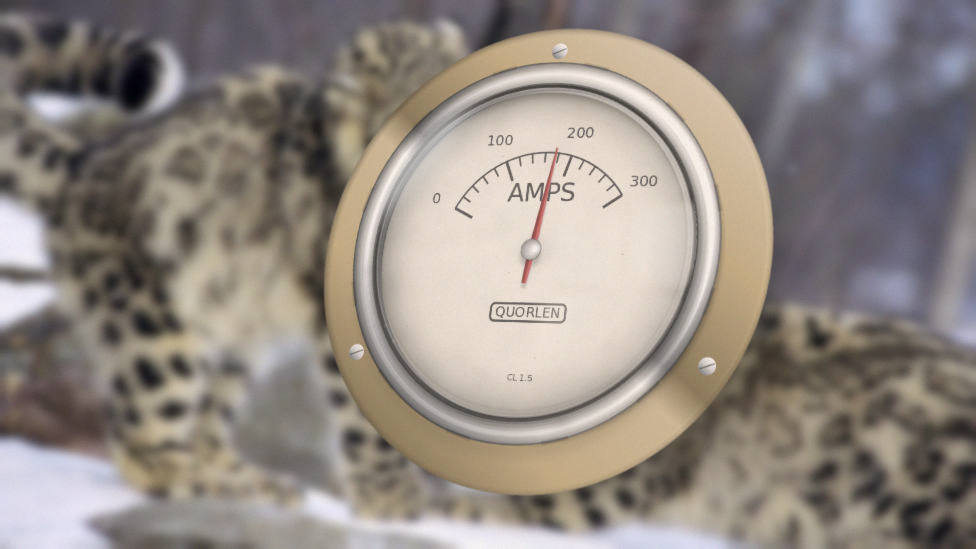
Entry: **180** A
